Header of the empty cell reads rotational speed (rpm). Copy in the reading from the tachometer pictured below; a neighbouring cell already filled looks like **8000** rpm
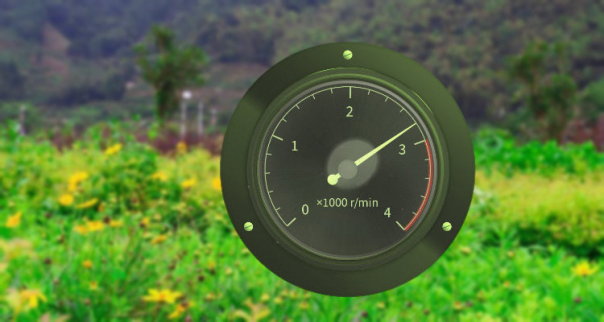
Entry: **2800** rpm
